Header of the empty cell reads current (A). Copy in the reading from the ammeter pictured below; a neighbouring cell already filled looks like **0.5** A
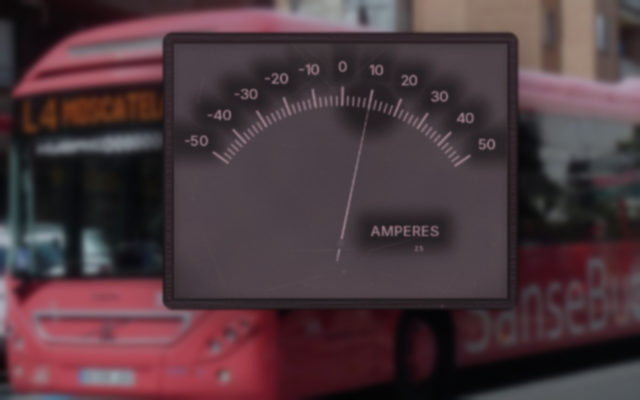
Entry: **10** A
